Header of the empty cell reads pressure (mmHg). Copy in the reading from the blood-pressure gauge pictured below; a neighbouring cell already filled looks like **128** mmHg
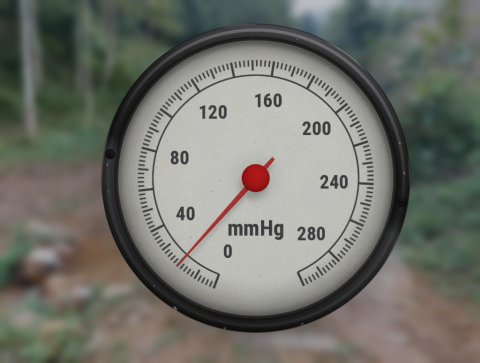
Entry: **20** mmHg
